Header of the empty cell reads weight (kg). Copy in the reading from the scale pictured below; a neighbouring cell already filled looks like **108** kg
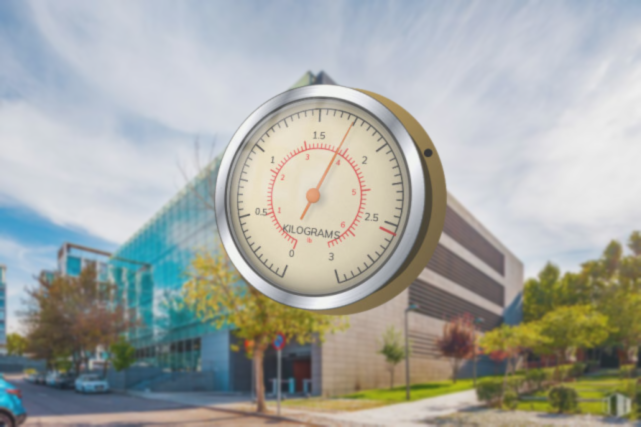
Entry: **1.75** kg
